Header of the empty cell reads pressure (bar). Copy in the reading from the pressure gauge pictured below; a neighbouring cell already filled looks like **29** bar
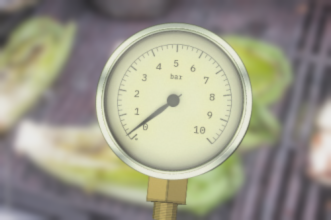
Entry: **0.2** bar
